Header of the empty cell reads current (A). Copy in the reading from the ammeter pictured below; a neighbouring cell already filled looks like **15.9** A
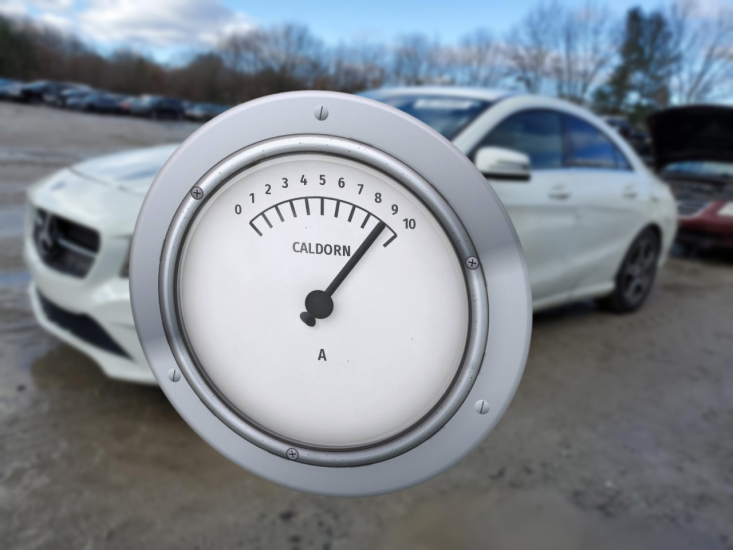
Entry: **9** A
